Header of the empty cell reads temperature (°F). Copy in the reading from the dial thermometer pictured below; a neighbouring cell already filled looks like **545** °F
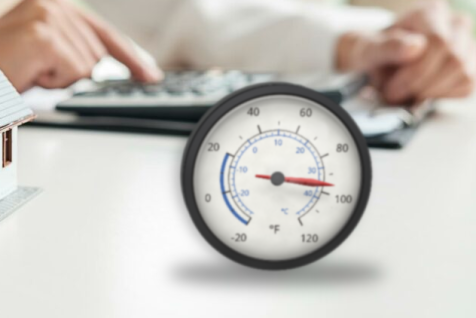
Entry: **95** °F
